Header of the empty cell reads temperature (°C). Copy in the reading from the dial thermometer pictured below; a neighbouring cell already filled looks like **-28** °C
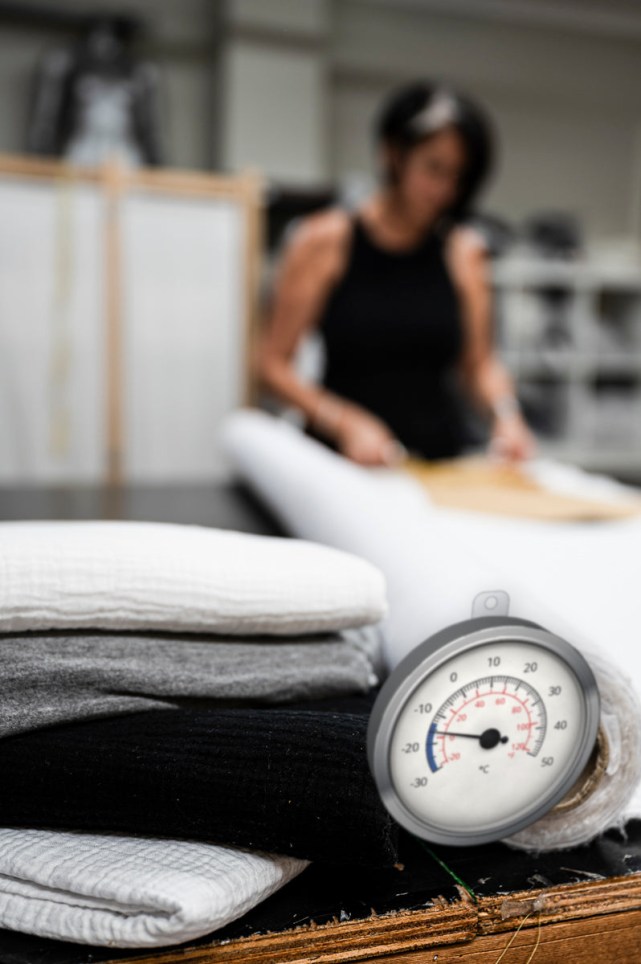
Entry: **-15** °C
